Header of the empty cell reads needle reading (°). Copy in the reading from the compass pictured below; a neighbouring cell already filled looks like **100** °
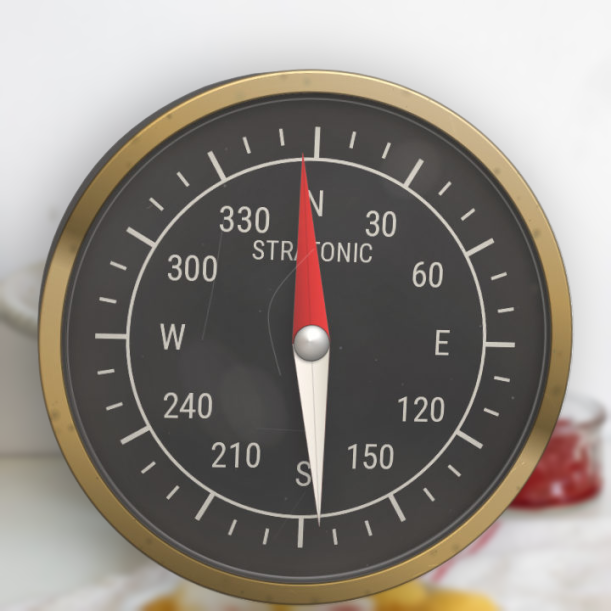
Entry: **355** °
